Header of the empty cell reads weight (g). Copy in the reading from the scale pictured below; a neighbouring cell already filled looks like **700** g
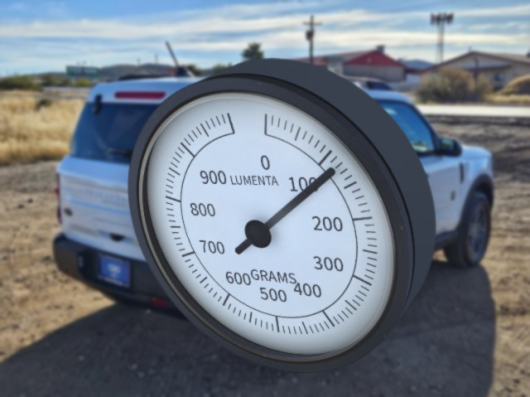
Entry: **120** g
